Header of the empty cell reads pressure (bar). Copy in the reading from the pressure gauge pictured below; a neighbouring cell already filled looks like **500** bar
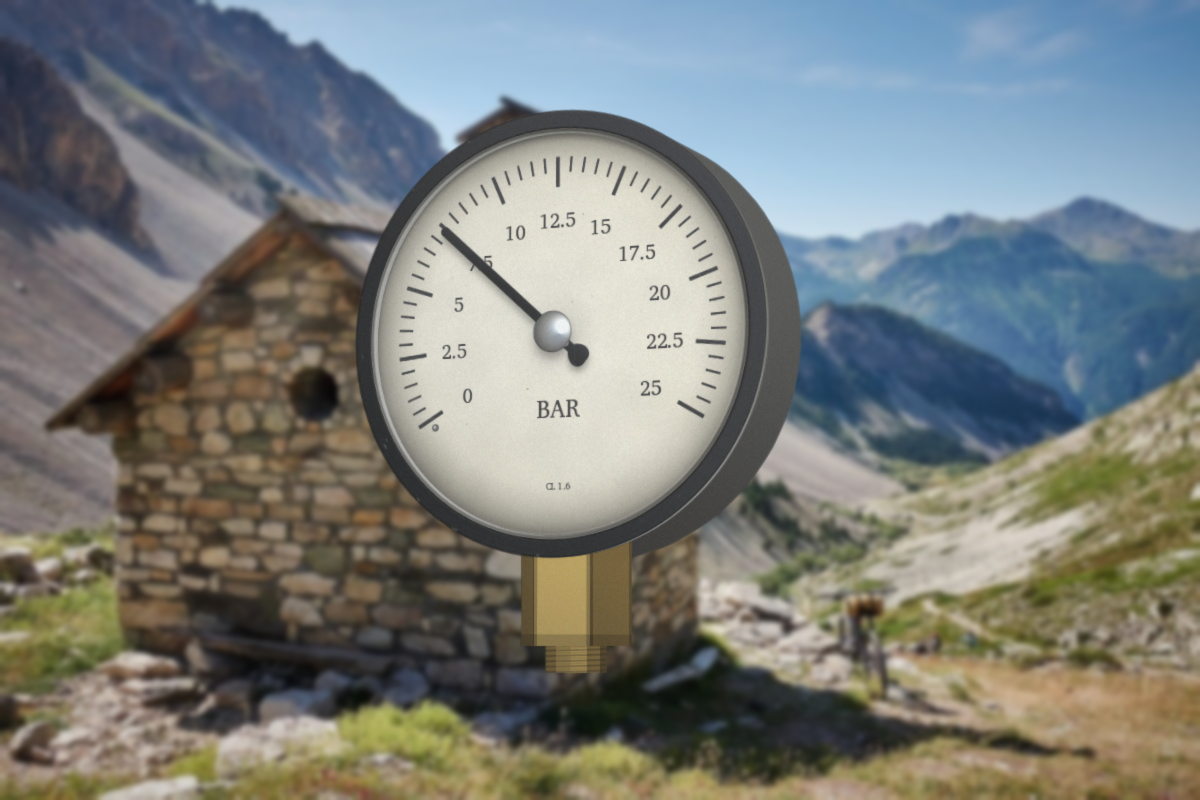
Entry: **7.5** bar
